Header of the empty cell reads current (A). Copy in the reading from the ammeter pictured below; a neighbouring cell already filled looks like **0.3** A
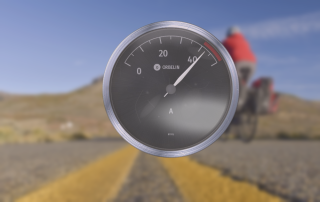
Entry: **42.5** A
